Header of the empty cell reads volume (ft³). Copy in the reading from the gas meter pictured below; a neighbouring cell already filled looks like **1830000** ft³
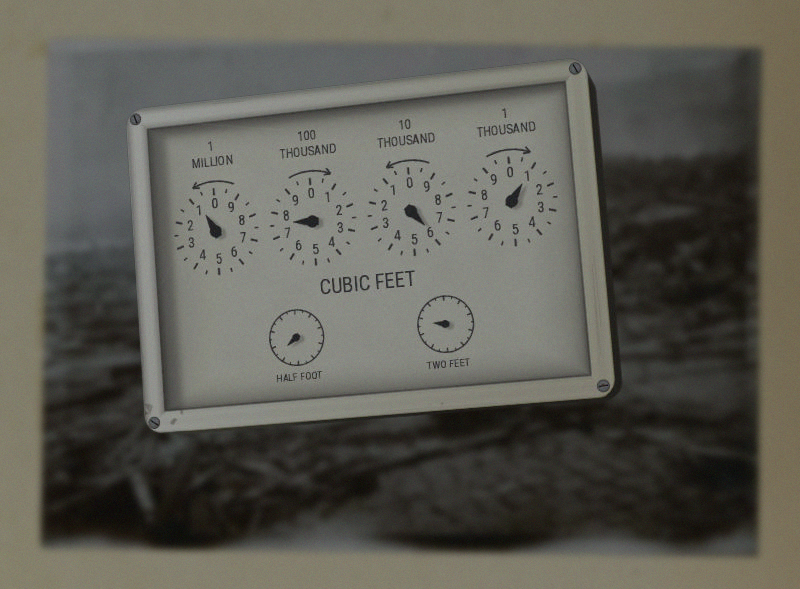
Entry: **76100** ft³
